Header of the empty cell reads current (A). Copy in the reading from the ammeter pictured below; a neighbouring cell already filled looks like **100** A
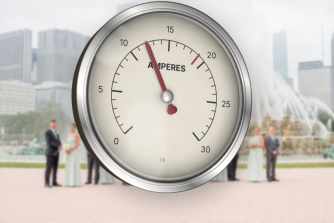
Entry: **12** A
